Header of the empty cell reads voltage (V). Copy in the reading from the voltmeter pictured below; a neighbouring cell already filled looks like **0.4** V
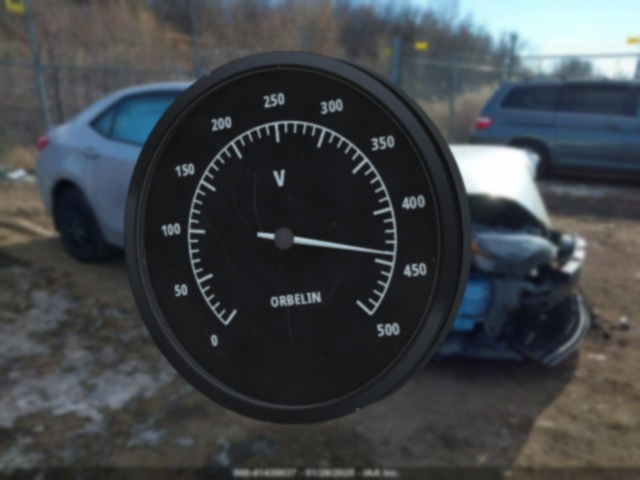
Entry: **440** V
